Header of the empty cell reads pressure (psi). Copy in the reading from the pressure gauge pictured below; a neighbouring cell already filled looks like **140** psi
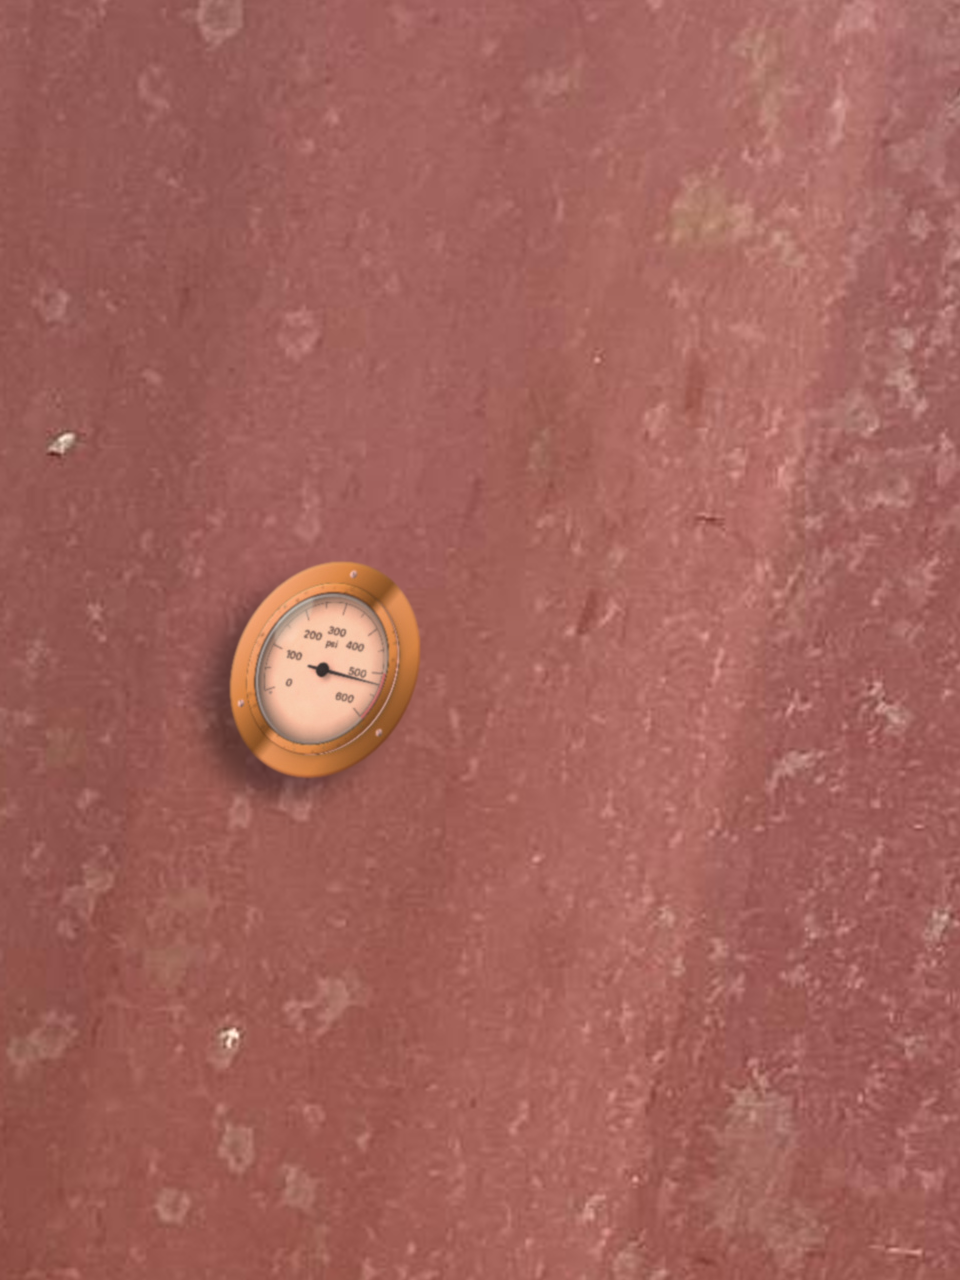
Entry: **525** psi
